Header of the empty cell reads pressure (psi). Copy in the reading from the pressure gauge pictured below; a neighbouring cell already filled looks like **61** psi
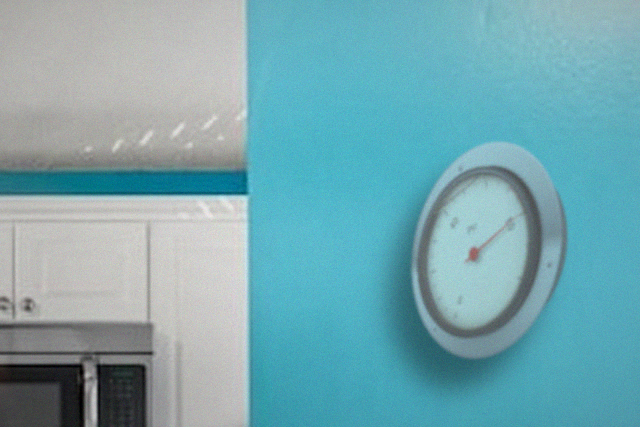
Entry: **80** psi
